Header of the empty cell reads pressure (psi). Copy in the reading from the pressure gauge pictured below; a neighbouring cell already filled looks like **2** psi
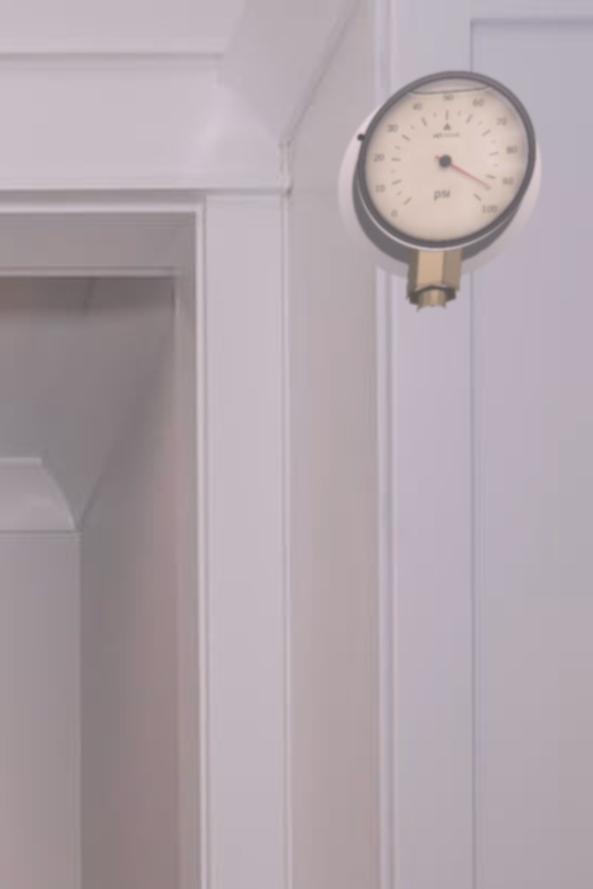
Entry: **95** psi
